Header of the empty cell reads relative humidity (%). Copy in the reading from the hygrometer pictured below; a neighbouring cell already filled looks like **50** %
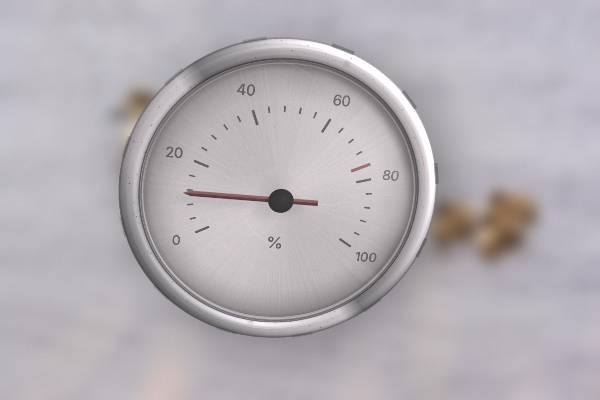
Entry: **12** %
